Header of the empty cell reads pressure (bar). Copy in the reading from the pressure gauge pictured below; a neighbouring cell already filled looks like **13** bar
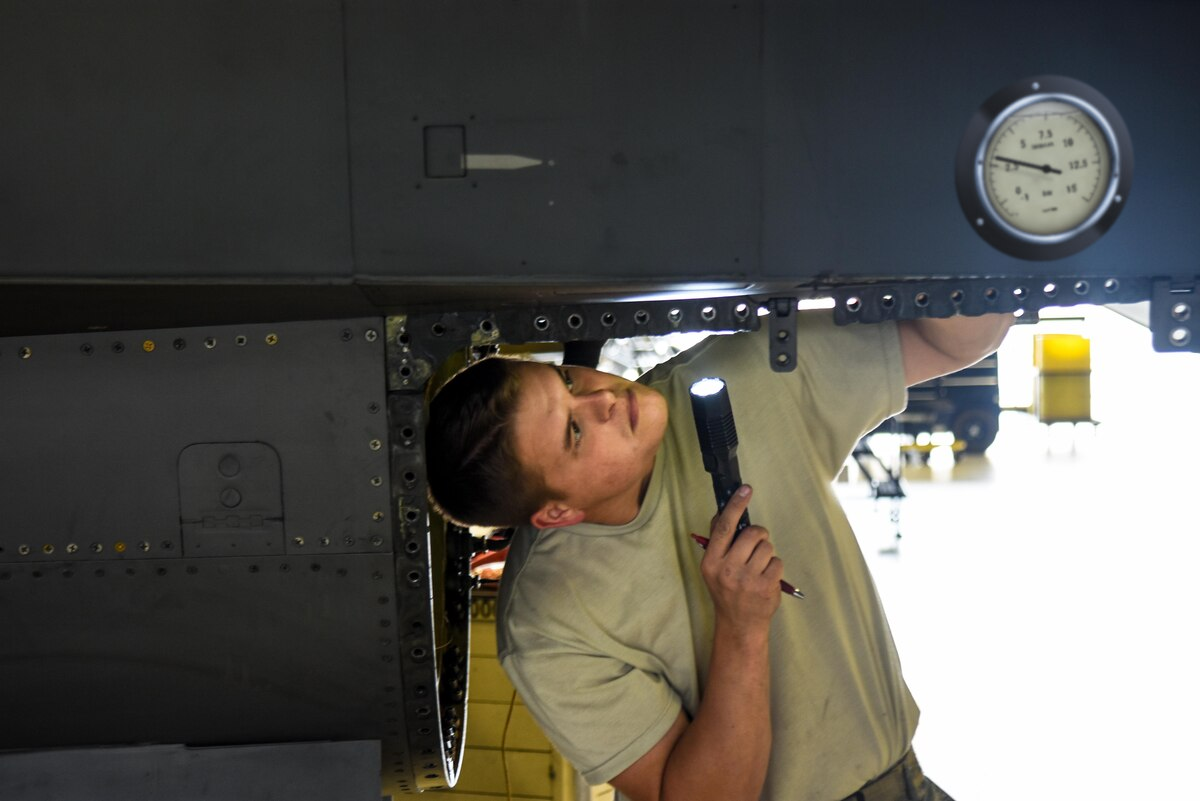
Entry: **3** bar
